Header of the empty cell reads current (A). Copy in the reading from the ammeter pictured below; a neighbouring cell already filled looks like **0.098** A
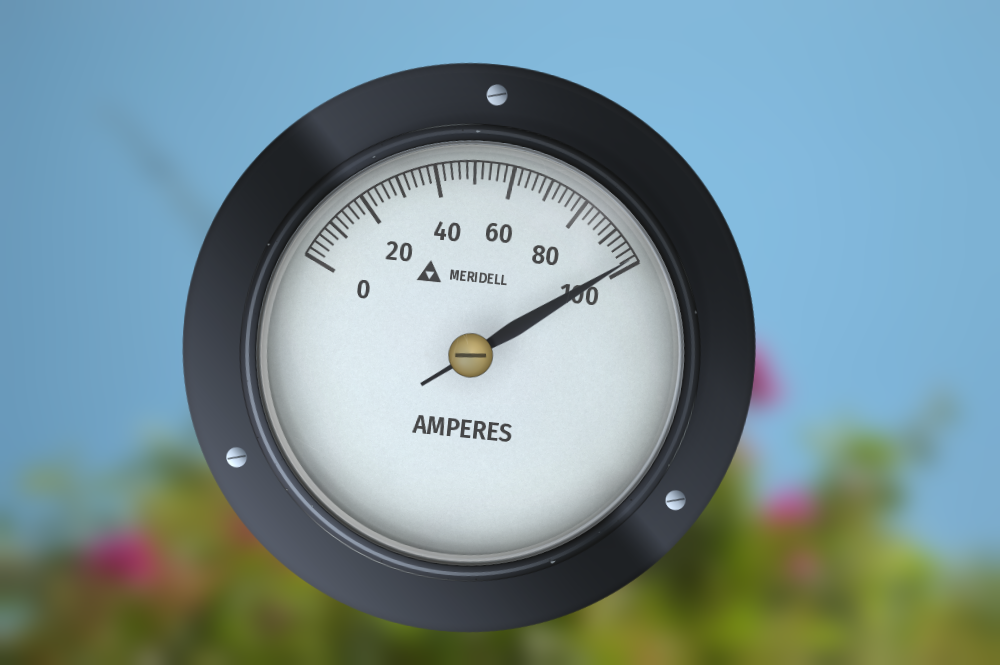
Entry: **98** A
